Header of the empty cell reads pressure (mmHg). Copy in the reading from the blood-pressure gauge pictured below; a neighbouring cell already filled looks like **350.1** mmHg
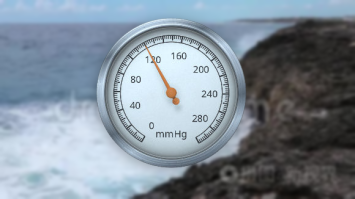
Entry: **120** mmHg
